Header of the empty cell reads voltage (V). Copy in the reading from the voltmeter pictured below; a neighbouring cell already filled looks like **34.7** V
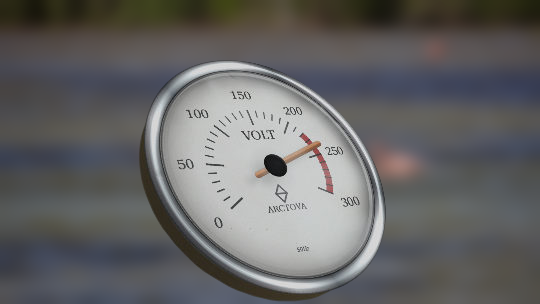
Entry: **240** V
